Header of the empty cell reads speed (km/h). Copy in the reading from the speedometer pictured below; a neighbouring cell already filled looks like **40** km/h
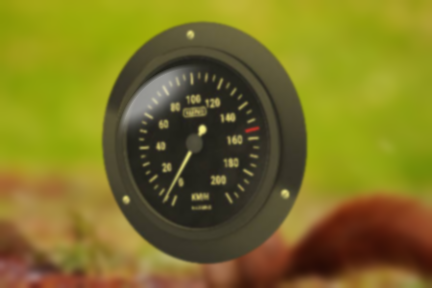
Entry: **5** km/h
